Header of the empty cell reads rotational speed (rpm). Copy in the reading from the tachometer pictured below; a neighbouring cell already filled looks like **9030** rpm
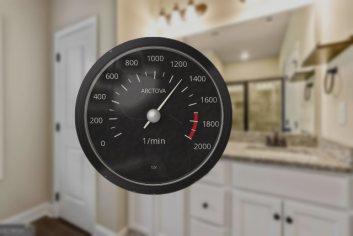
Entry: **1300** rpm
